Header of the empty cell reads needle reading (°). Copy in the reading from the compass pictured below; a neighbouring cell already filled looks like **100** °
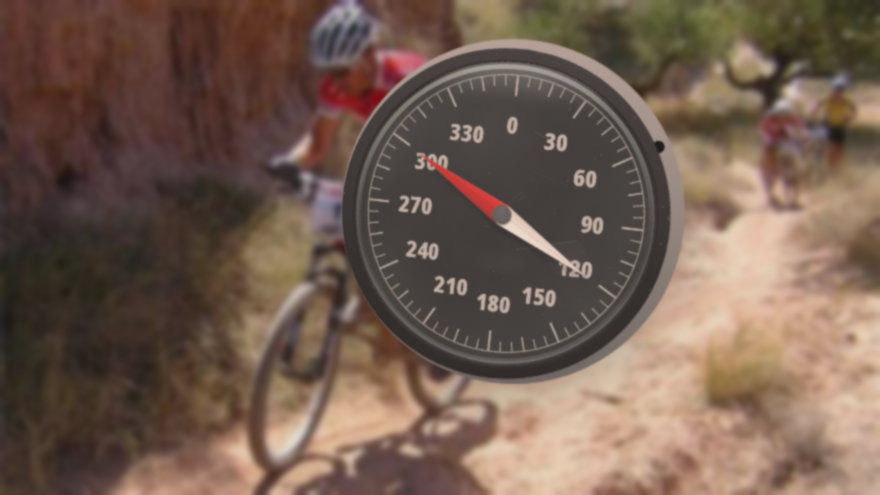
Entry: **300** °
